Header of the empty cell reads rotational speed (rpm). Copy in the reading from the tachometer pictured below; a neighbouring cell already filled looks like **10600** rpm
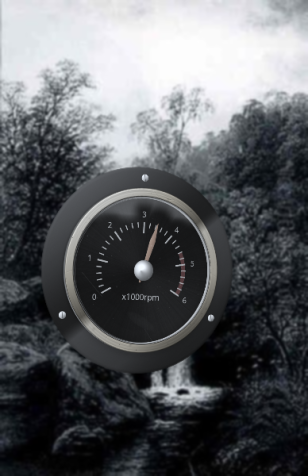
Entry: **3400** rpm
